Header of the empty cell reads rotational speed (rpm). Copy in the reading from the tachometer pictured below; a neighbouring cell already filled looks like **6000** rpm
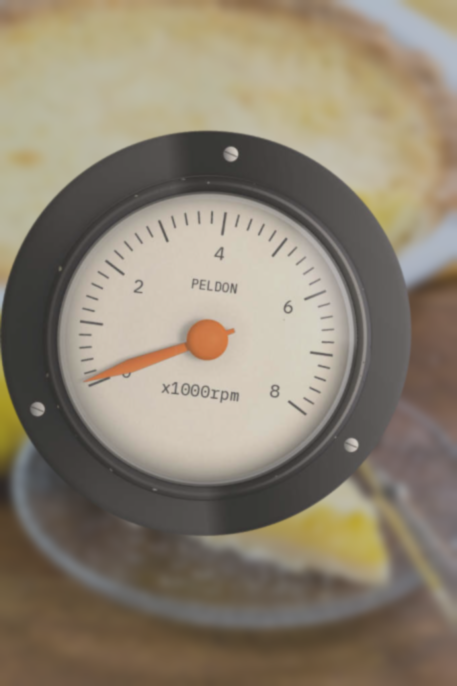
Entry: **100** rpm
